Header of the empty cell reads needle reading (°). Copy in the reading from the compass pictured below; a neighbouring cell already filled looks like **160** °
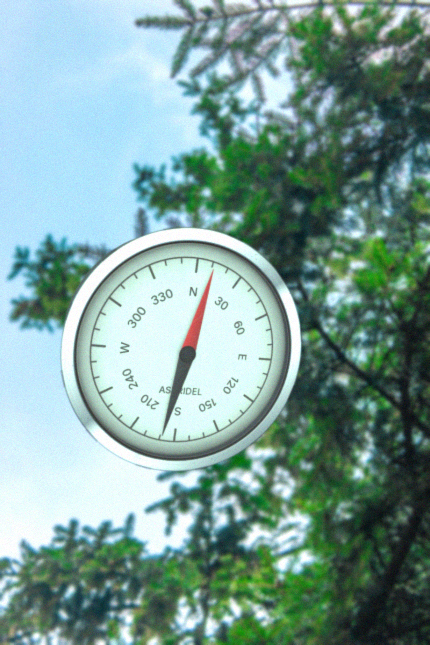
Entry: **10** °
